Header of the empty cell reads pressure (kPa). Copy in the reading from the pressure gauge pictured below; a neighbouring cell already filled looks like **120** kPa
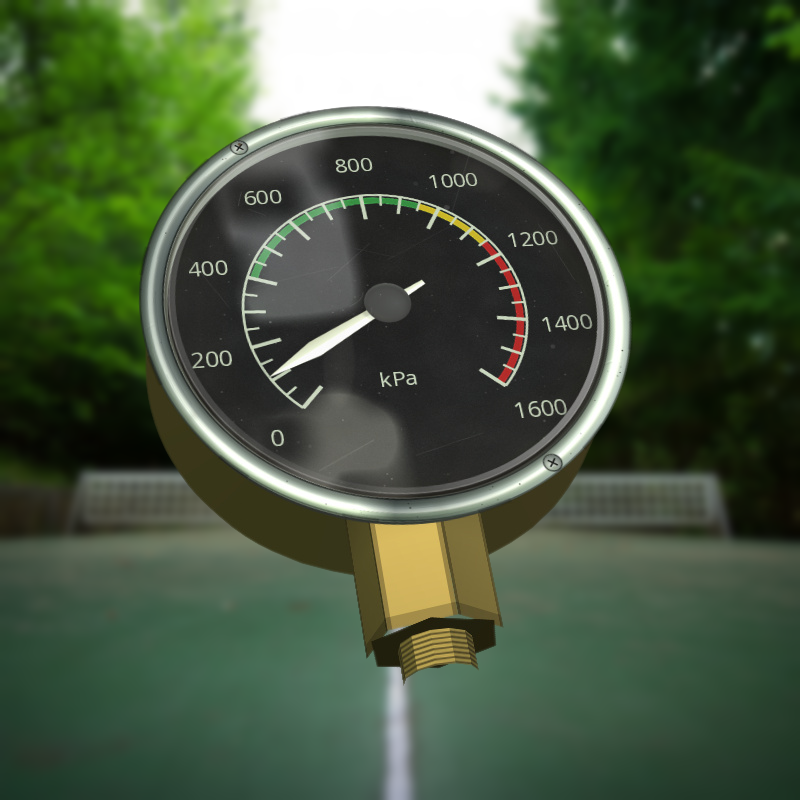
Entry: **100** kPa
